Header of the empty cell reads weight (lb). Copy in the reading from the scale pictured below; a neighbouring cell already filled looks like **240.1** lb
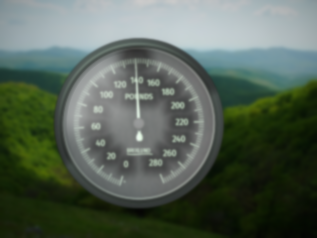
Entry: **140** lb
